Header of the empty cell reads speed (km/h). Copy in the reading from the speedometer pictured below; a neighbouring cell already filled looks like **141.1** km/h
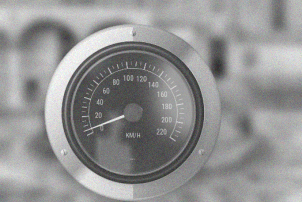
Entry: **5** km/h
